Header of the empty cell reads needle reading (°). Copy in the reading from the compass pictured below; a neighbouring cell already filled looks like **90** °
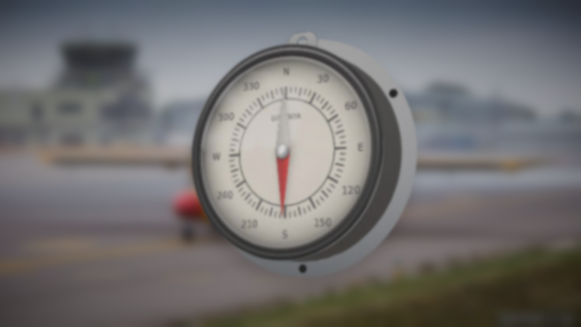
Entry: **180** °
